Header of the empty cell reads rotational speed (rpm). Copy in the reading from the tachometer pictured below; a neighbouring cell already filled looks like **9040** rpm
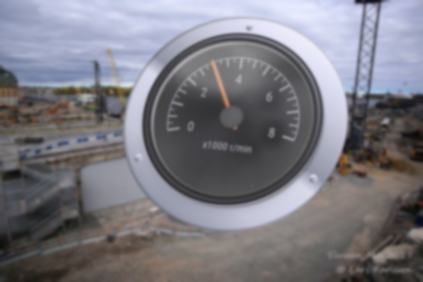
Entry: **3000** rpm
